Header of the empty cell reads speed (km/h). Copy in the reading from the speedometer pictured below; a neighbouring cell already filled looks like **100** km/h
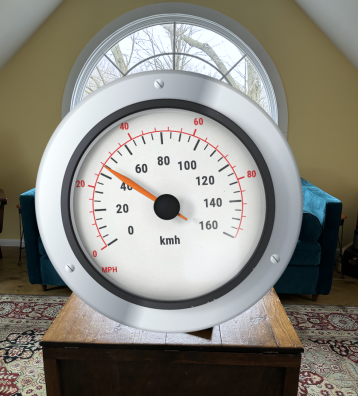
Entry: **45** km/h
